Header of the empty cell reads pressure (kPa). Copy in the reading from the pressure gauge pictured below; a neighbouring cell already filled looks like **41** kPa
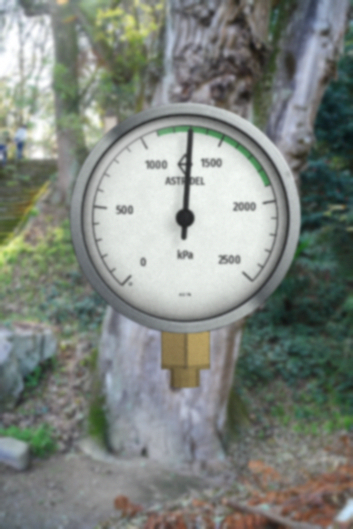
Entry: **1300** kPa
